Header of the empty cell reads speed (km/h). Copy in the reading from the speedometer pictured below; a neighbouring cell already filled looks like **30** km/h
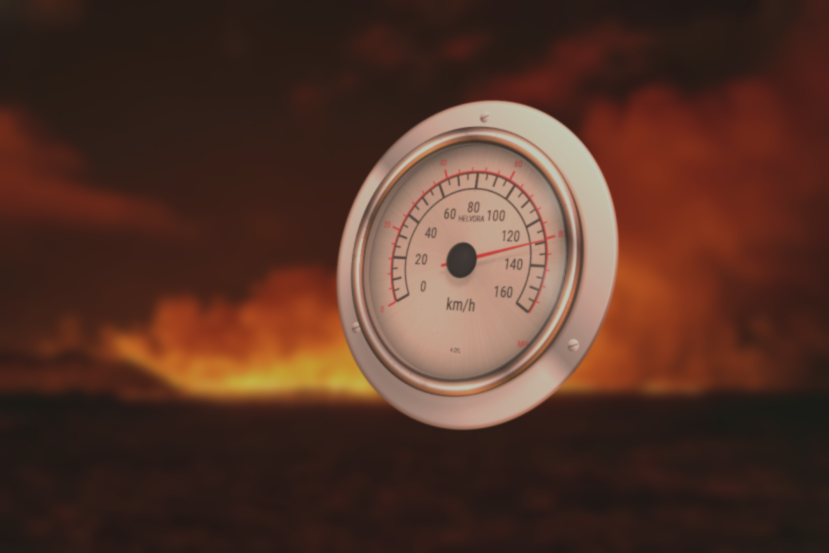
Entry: **130** km/h
